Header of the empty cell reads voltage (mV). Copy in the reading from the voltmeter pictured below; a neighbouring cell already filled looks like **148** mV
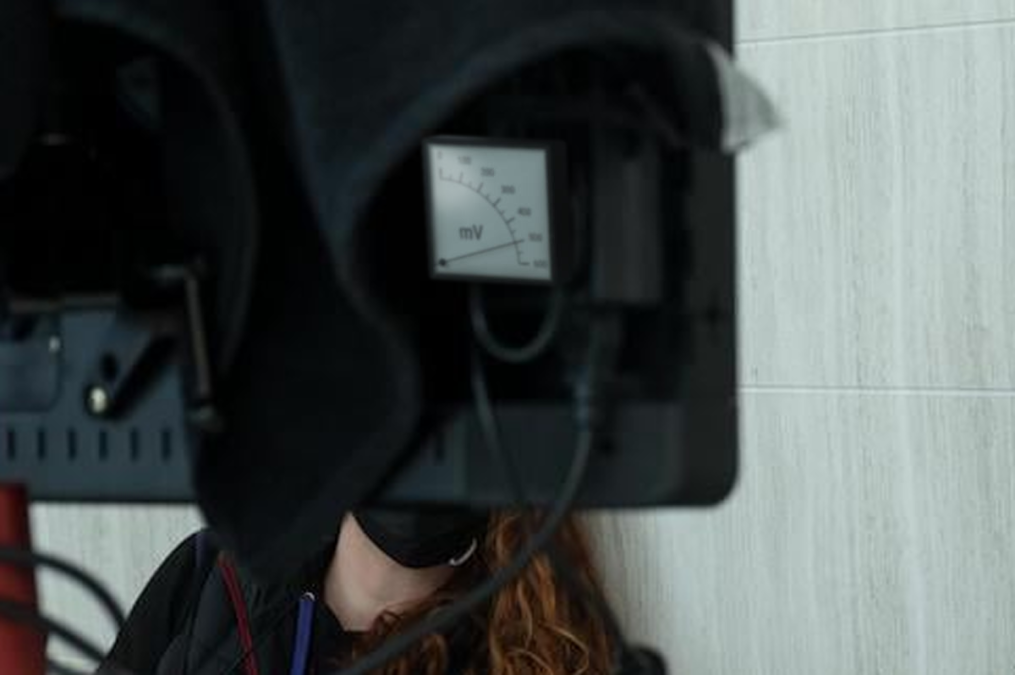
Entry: **500** mV
